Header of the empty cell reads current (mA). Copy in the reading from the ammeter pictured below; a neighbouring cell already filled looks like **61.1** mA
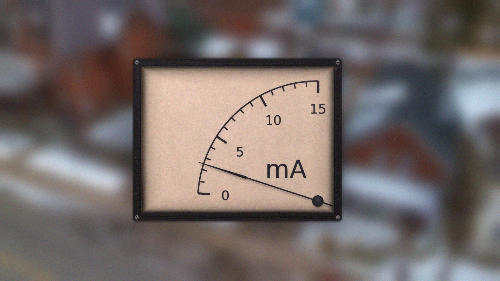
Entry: **2.5** mA
